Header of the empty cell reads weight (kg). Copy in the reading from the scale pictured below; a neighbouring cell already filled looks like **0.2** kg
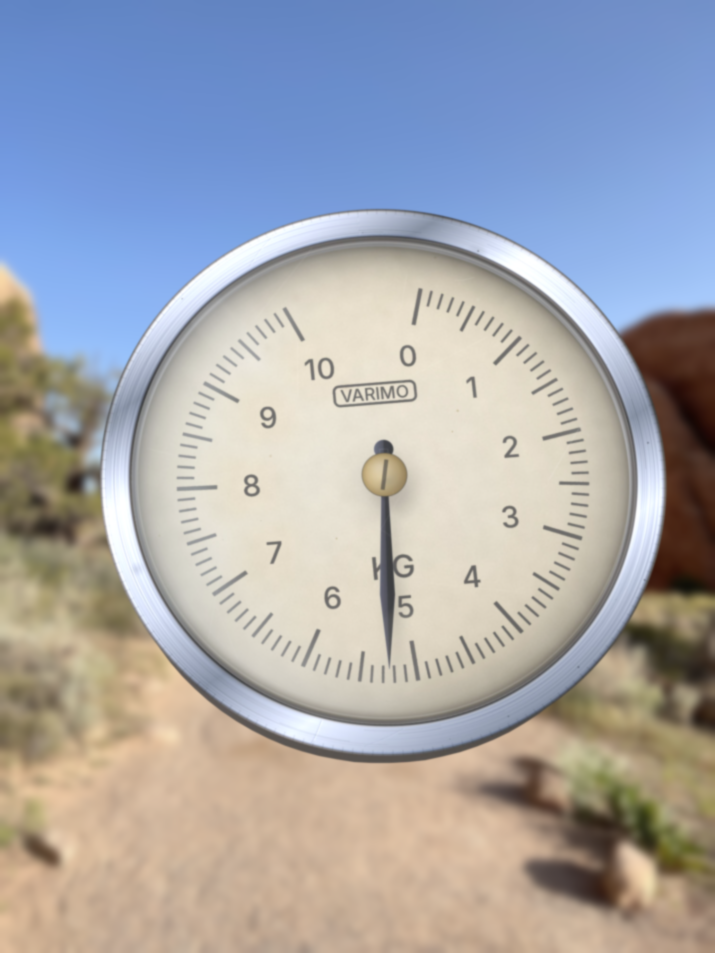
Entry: **5.25** kg
